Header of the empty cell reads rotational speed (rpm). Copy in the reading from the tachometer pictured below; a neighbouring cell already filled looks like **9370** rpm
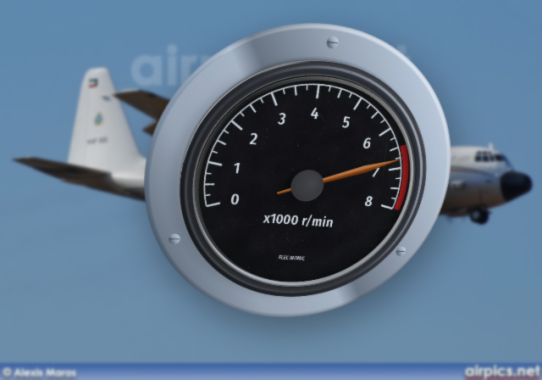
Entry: **6750** rpm
